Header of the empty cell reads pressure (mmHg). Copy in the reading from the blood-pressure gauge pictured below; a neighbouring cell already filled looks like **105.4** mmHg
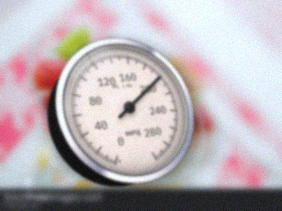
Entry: **200** mmHg
